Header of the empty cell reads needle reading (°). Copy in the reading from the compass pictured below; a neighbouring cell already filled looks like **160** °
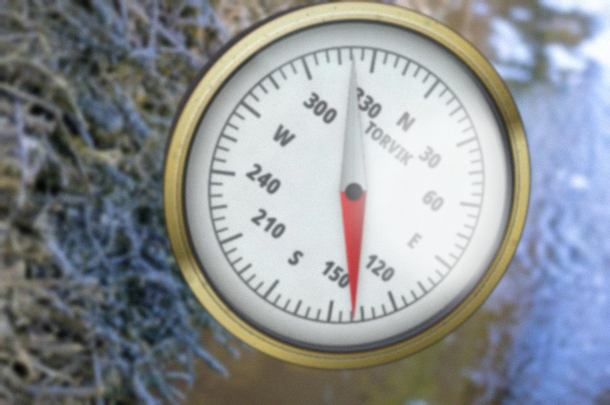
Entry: **140** °
